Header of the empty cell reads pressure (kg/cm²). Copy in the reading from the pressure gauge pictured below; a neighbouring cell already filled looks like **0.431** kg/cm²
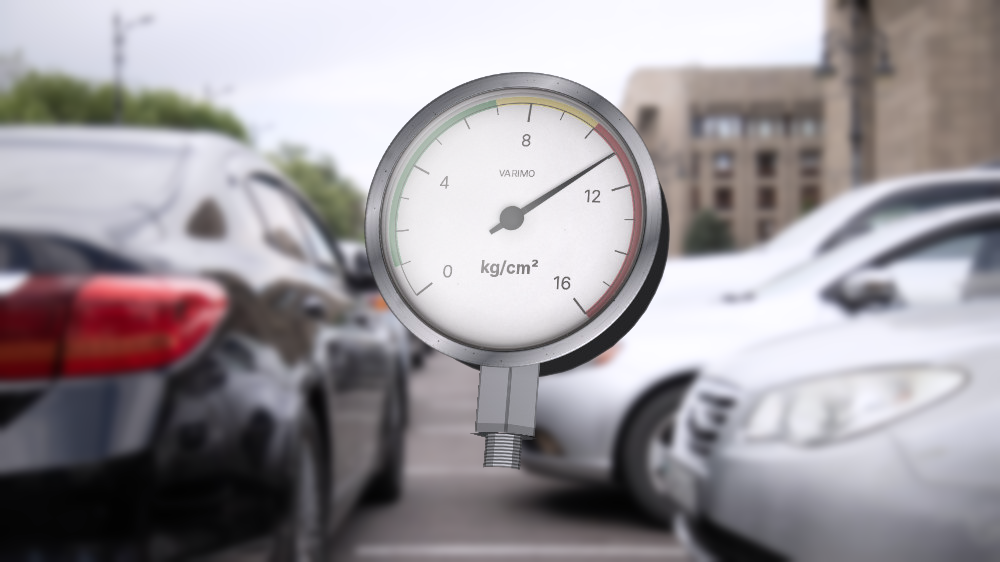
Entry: **11** kg/cm²
